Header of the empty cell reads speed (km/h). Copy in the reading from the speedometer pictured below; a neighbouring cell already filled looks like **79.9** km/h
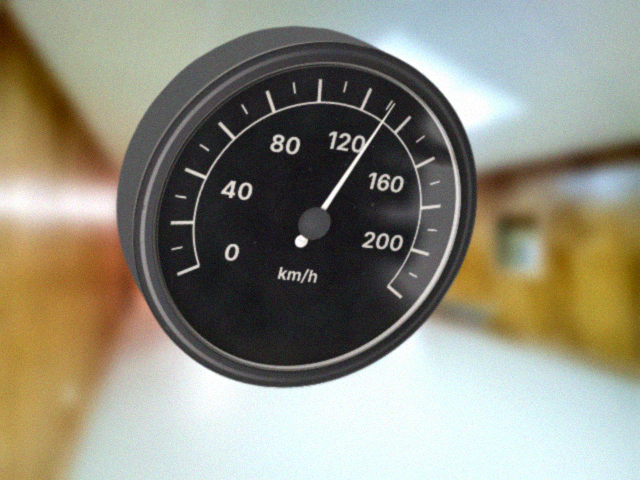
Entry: **130** km/h
